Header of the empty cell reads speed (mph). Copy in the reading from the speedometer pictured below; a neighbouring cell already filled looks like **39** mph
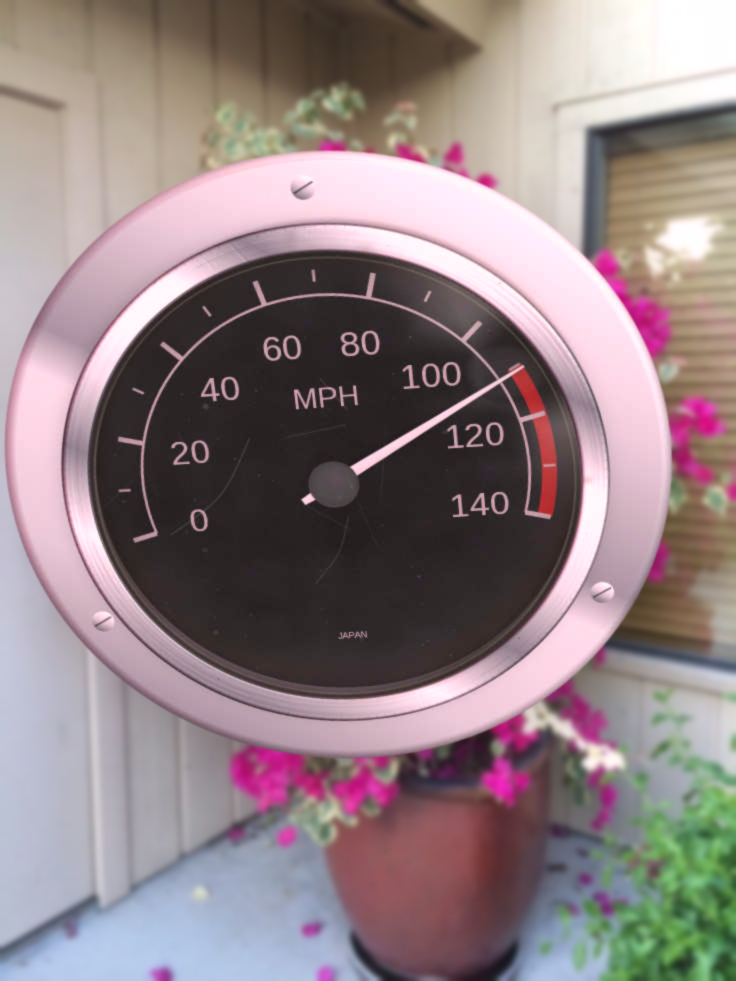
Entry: **110** mph
